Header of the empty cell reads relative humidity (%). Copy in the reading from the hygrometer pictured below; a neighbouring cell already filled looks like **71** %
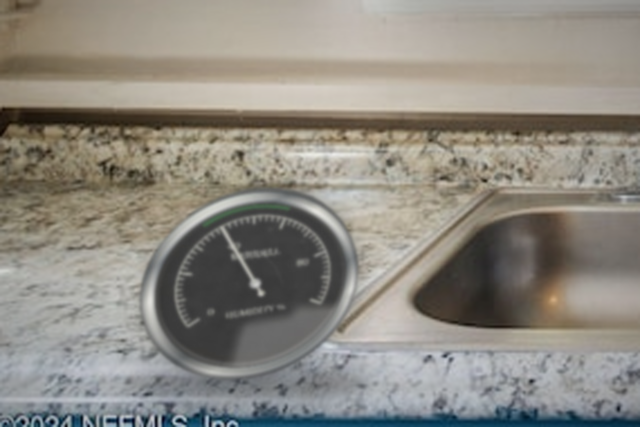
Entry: **40** %
